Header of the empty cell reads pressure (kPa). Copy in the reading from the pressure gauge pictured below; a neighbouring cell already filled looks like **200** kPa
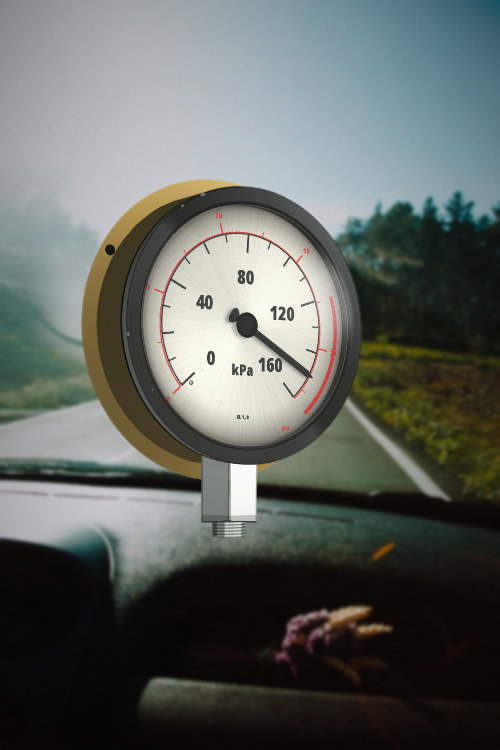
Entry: **150** kPa
